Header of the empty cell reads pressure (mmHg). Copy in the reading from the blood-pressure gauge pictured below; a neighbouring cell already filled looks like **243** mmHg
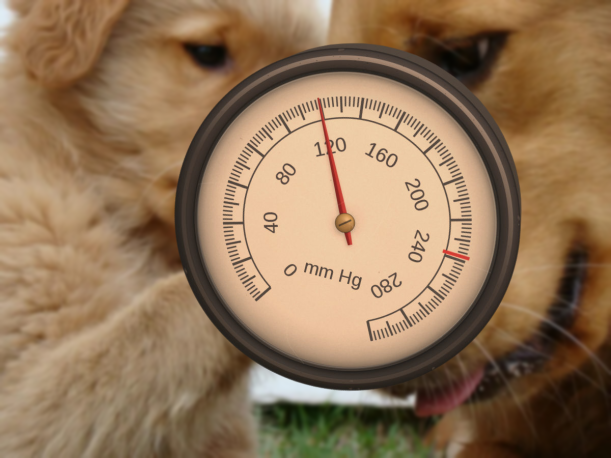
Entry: **120** mmHg
